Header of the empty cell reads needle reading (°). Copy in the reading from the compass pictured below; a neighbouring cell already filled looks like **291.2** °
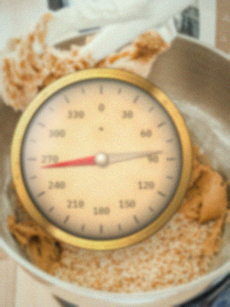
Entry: **262.5** °
